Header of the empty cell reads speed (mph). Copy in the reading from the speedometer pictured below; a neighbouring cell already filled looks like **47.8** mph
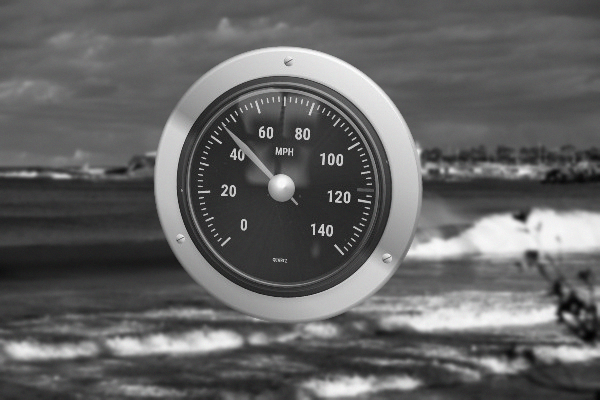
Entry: **46** mph
